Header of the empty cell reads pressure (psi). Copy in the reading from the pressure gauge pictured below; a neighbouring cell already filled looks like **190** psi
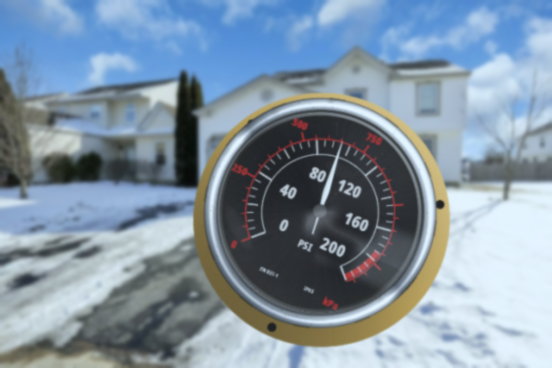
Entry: **95** psi
